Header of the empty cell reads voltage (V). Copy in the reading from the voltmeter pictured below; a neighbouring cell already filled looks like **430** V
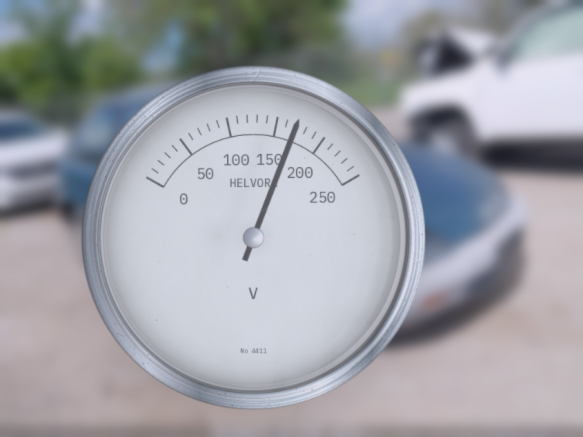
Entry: **170** V
